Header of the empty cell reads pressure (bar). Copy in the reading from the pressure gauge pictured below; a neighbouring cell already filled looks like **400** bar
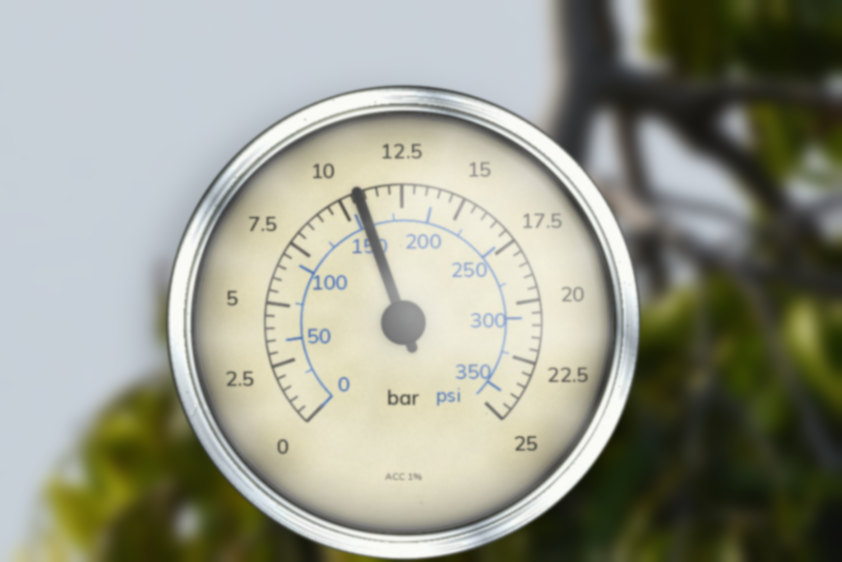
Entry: **10.75** bar
